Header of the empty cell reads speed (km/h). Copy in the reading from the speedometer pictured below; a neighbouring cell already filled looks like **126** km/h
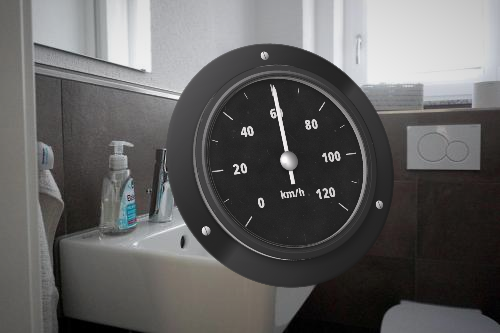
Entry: **60** km/h
